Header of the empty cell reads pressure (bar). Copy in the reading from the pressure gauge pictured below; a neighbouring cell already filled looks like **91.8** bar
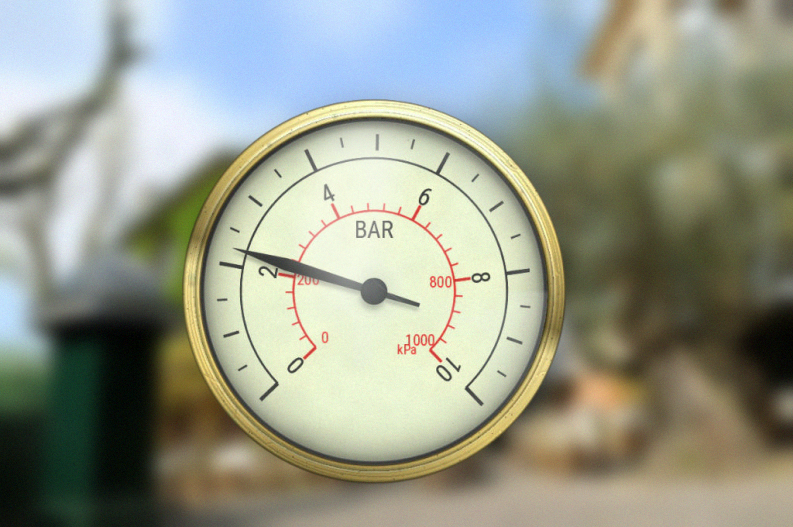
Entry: **2.25** bar
